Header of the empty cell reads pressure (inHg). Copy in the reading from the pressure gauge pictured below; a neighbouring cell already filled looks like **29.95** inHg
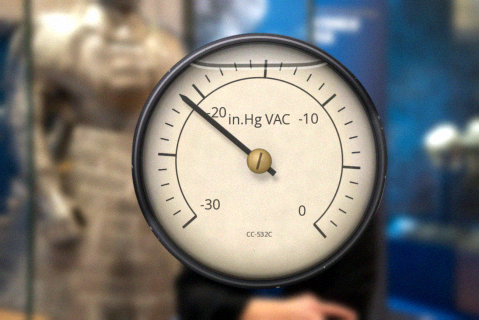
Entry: **-21** inHg
